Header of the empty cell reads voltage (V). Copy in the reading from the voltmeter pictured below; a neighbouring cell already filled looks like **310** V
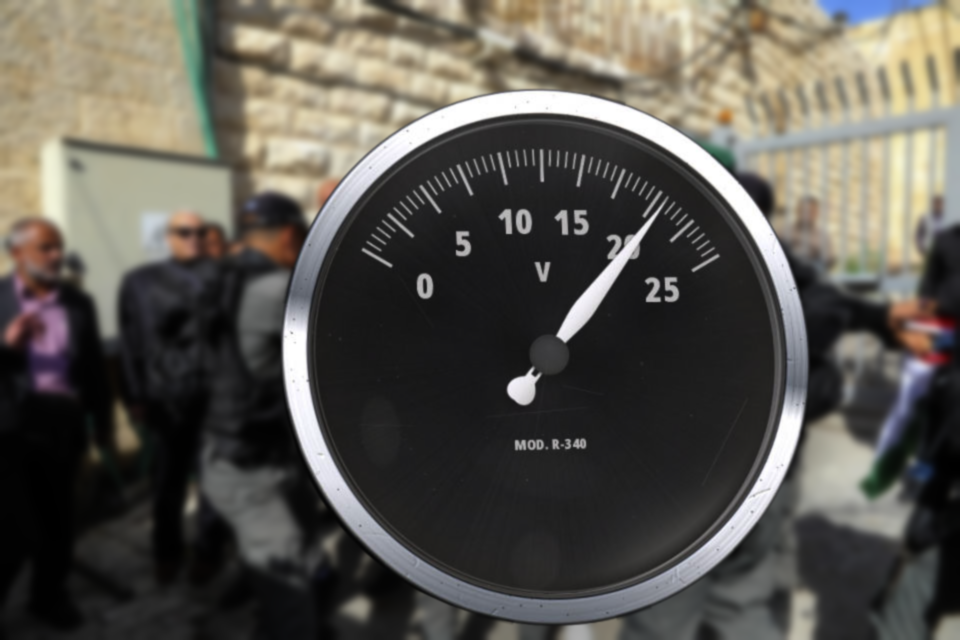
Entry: **20.5** V
